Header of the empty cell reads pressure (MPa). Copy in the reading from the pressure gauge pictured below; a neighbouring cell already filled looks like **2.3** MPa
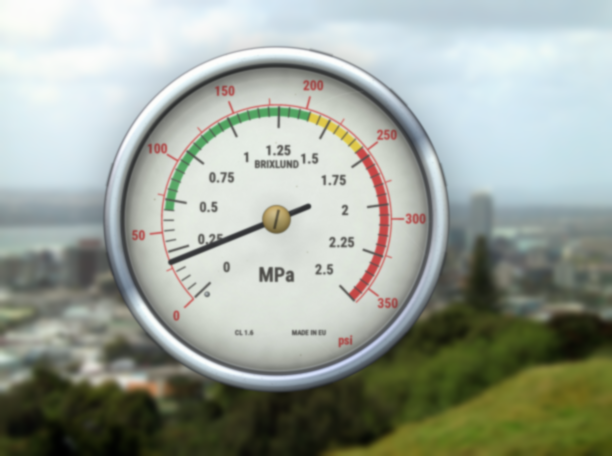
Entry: **0.2** MPa
